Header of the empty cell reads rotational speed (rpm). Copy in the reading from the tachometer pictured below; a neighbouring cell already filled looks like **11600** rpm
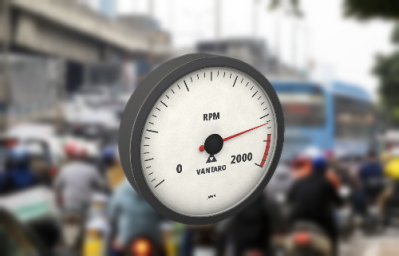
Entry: **1650** rpm
